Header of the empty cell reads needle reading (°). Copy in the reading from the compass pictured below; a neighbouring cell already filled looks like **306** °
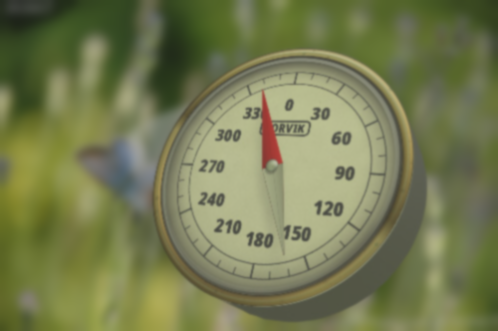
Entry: **340** °
